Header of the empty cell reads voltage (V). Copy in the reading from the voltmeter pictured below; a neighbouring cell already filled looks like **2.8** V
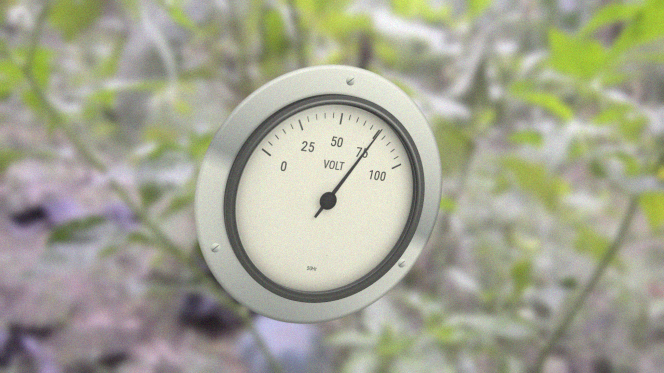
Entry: **75** V
